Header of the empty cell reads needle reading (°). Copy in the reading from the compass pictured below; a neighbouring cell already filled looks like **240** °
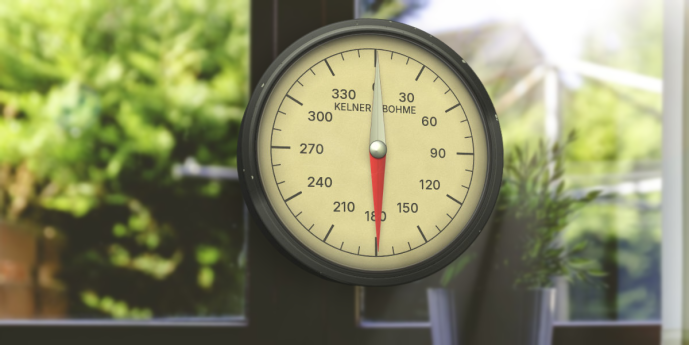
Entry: **180** °
